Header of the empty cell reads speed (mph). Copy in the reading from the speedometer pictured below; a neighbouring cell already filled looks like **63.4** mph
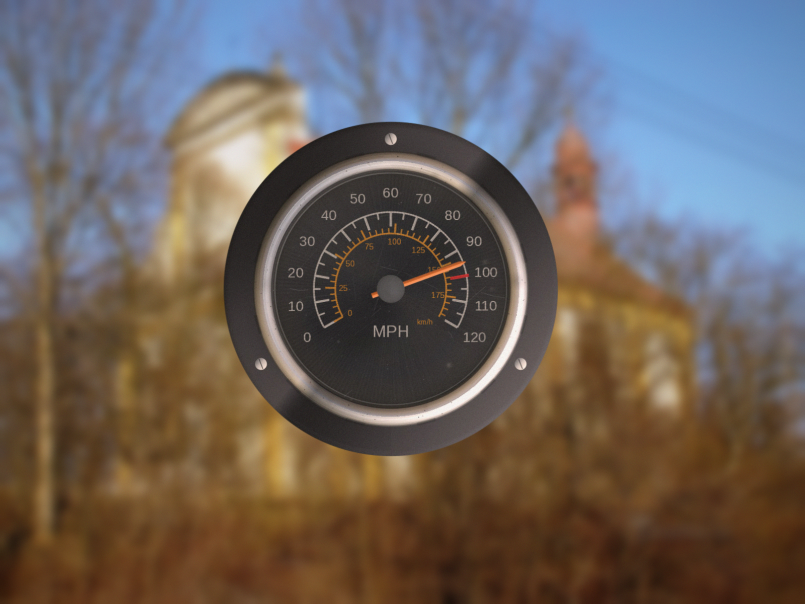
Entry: **95** mph
